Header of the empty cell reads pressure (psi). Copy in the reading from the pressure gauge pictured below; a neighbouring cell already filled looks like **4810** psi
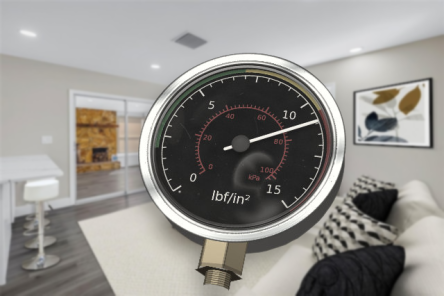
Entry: **11** psi
